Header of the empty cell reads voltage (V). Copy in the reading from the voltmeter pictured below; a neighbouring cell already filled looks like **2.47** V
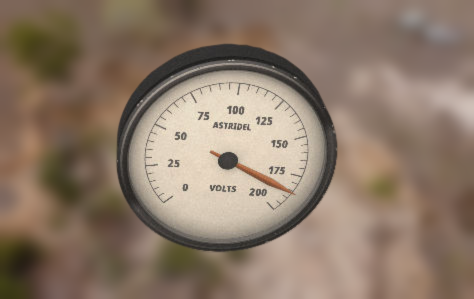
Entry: **185** V
